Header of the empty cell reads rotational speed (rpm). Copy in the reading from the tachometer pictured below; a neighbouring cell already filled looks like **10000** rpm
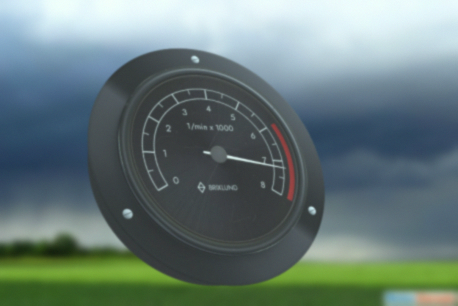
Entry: **7250** rpm
